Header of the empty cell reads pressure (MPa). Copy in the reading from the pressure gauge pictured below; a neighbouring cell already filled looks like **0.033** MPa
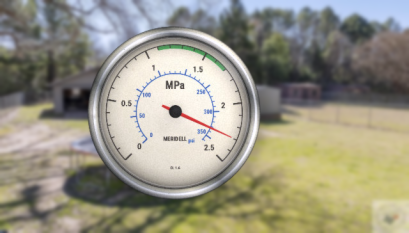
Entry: **2.3** MPa
